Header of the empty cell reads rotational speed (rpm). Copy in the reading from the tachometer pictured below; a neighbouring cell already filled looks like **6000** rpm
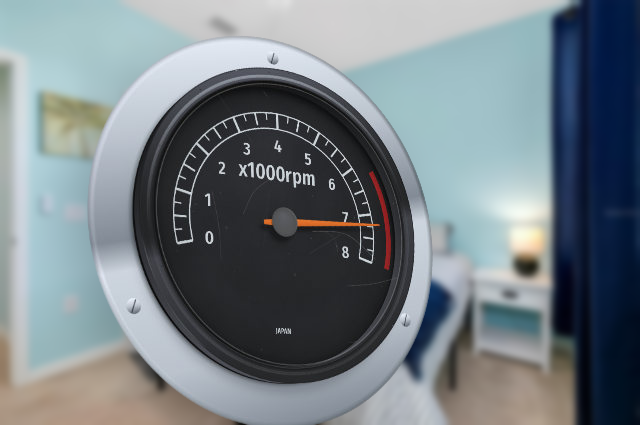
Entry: **7250** rpm
